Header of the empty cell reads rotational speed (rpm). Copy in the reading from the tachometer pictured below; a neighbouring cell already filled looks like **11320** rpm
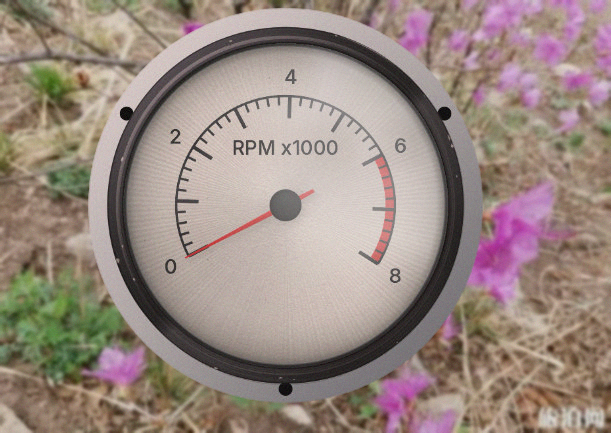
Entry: **0** rpm
